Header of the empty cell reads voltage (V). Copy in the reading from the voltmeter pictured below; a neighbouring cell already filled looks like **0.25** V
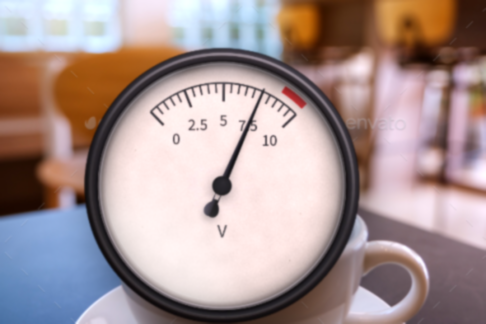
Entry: **7.5** V
